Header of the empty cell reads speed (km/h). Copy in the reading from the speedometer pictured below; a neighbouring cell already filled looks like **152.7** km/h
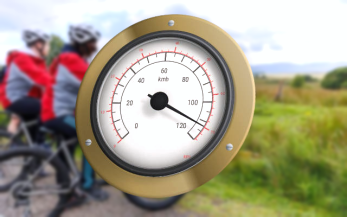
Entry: **112.5** km/h
